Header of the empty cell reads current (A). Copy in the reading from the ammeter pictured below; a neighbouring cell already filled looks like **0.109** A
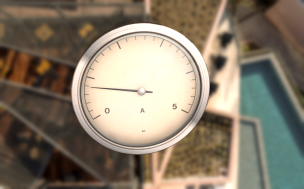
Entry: **0.8** A
